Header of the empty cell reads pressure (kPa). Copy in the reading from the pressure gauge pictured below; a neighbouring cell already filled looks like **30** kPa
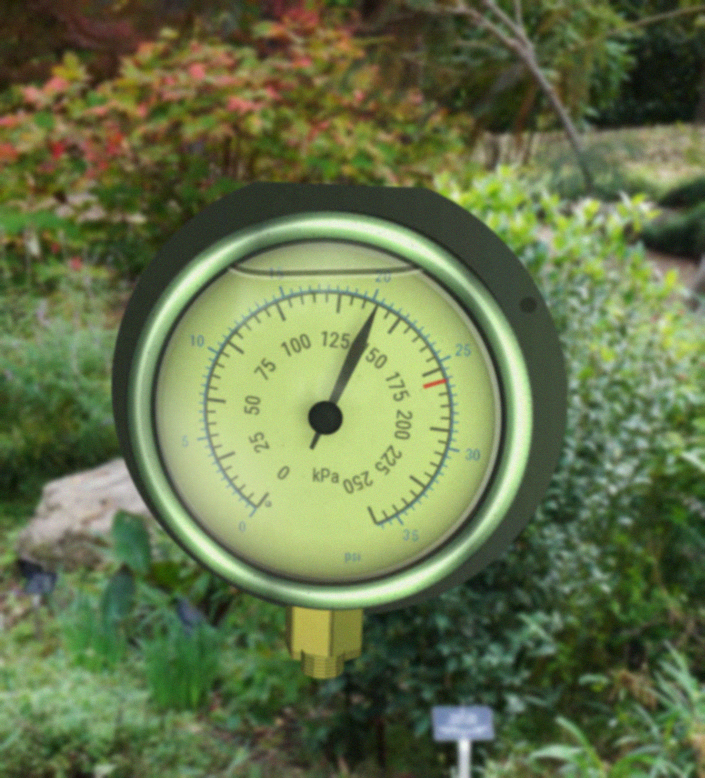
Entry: **140** kPa
